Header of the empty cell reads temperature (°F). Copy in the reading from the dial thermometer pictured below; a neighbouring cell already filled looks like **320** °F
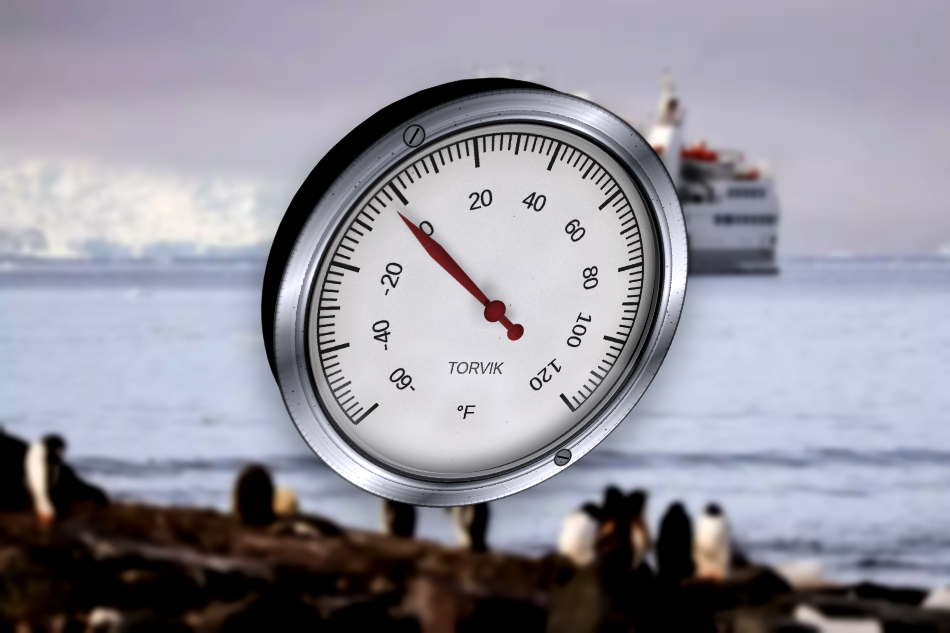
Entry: **-3** °F
